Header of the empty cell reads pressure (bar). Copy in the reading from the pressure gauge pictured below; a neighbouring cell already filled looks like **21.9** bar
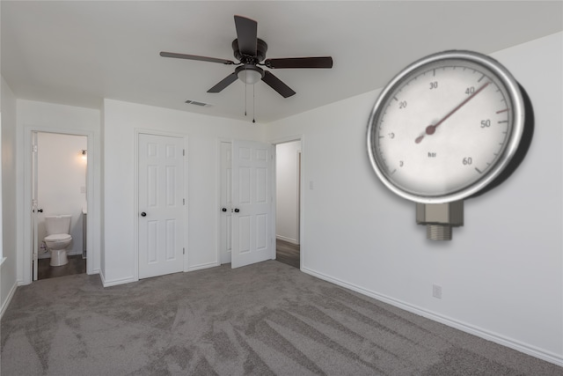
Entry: **42** bar
